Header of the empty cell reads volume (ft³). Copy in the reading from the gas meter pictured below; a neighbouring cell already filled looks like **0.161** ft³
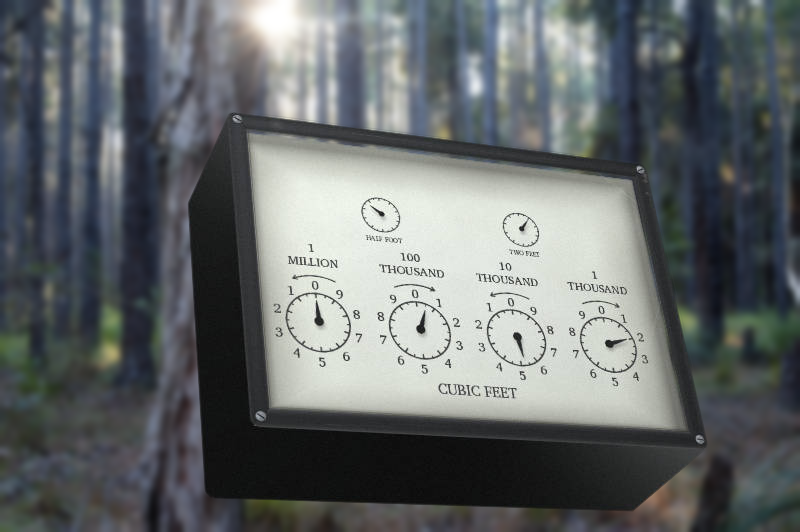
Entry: **5200** ft³
